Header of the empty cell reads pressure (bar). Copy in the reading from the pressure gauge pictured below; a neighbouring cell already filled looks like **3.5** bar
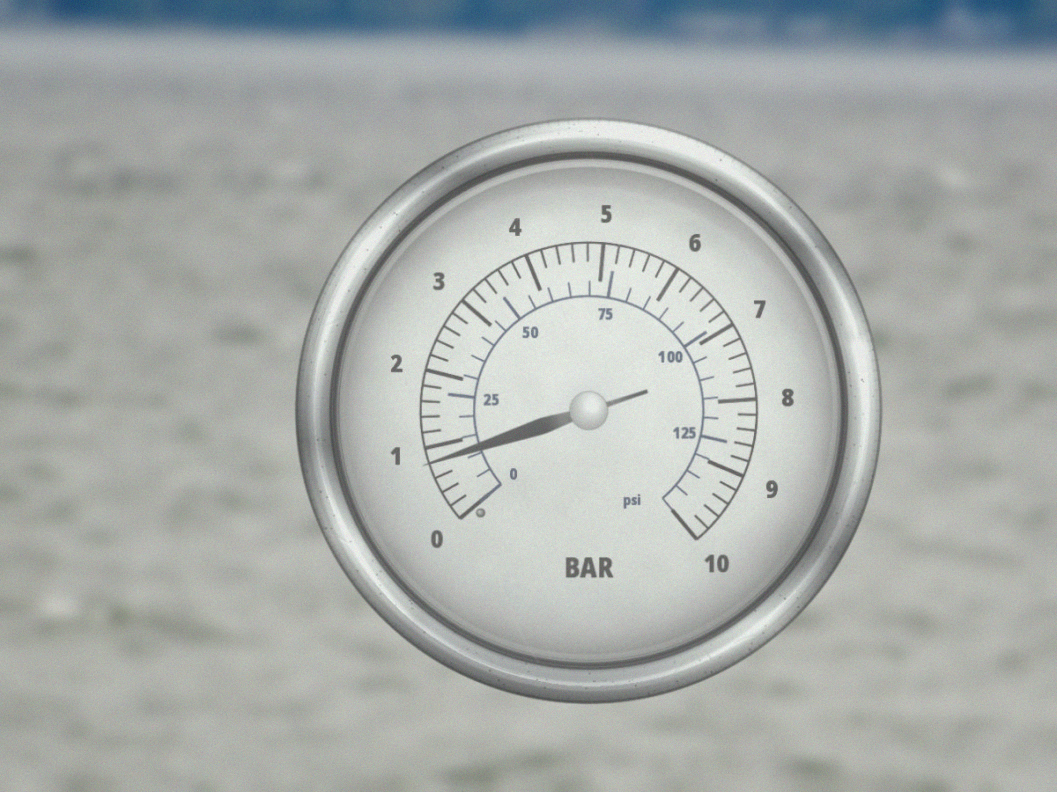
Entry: **0.8** bar
